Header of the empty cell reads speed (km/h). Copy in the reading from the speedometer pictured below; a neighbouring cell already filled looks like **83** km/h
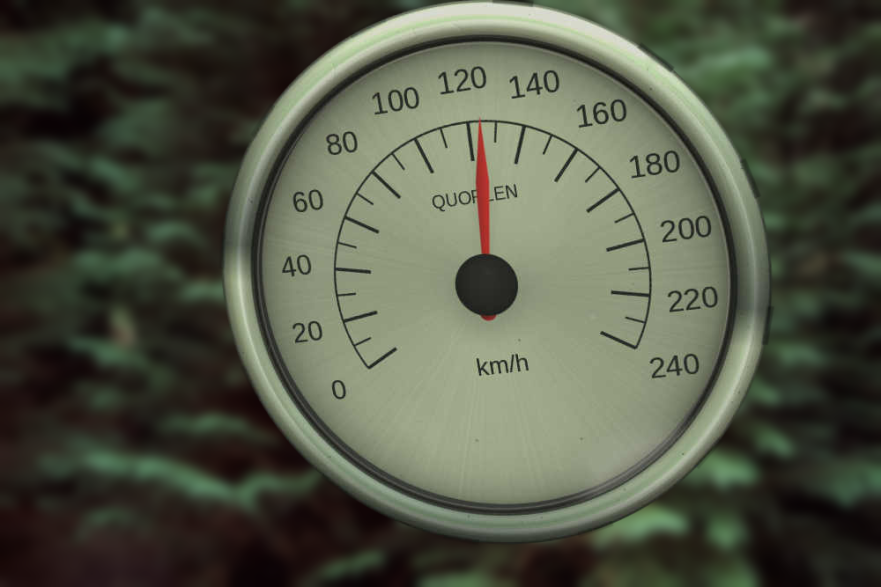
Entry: **125** km/h
